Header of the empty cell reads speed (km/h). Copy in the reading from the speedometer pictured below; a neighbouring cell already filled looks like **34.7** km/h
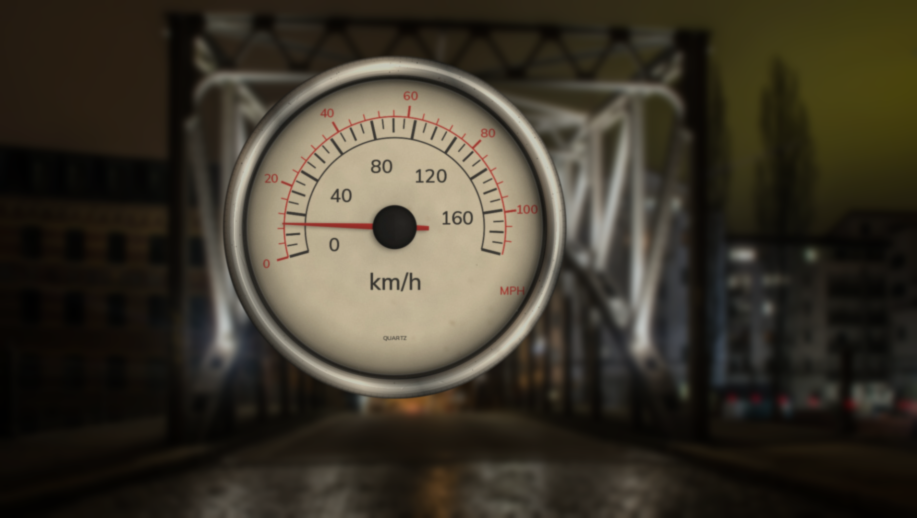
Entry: **15** km/h
